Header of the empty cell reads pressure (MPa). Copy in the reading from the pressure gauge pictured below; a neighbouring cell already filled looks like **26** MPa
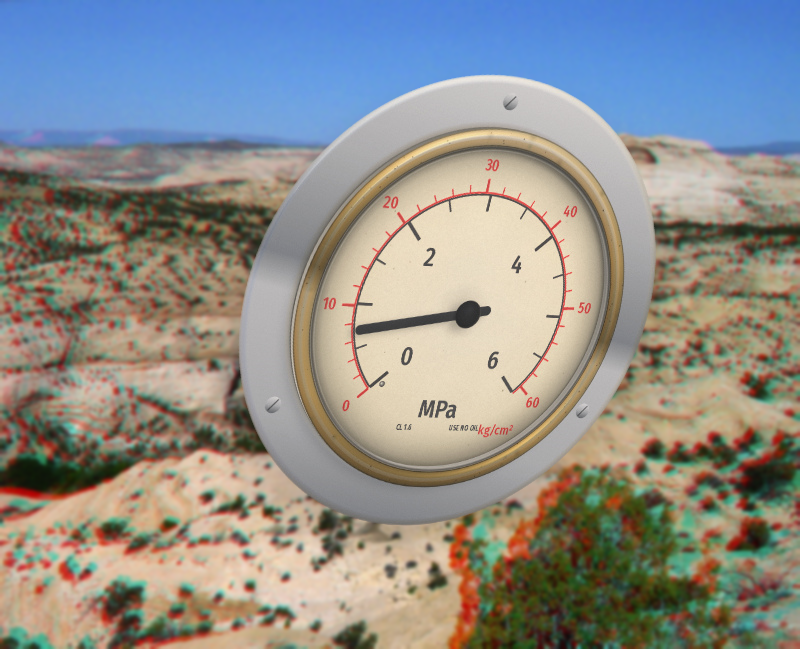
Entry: **0.75** MPa
